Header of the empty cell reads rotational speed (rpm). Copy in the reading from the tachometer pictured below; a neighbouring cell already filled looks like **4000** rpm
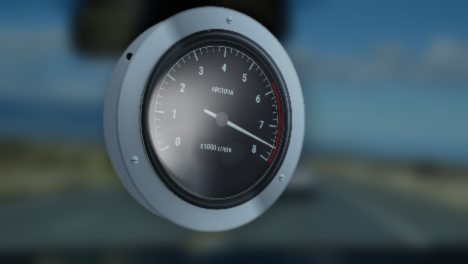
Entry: **7600** rpm
